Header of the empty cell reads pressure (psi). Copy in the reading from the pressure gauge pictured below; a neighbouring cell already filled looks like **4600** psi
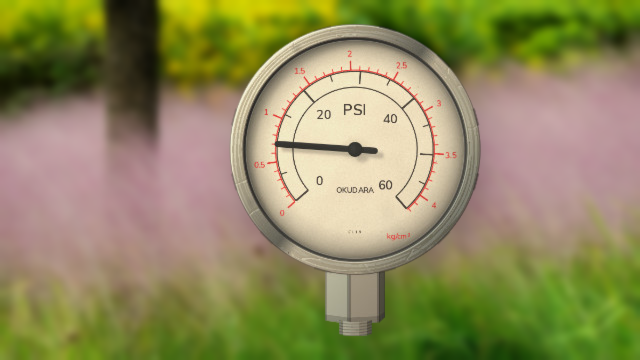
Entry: **10** psi
